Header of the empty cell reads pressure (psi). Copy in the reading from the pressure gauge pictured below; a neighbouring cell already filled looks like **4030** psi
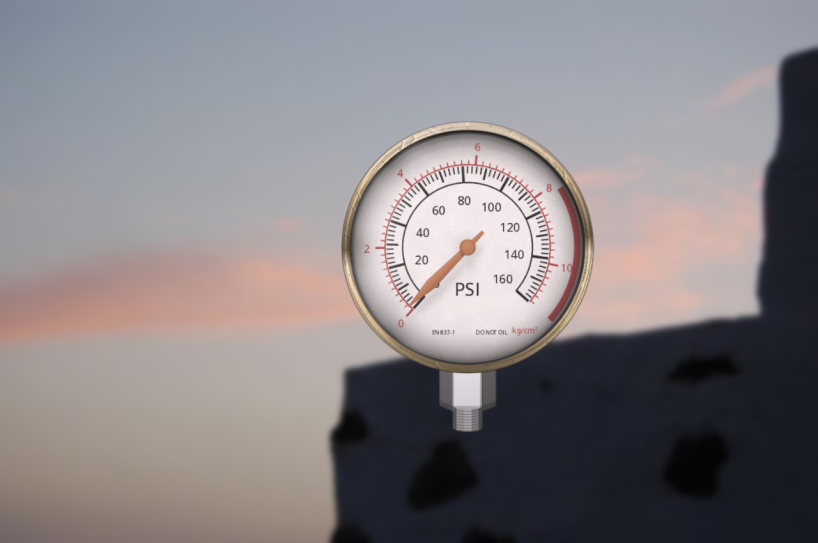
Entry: **2** psi
